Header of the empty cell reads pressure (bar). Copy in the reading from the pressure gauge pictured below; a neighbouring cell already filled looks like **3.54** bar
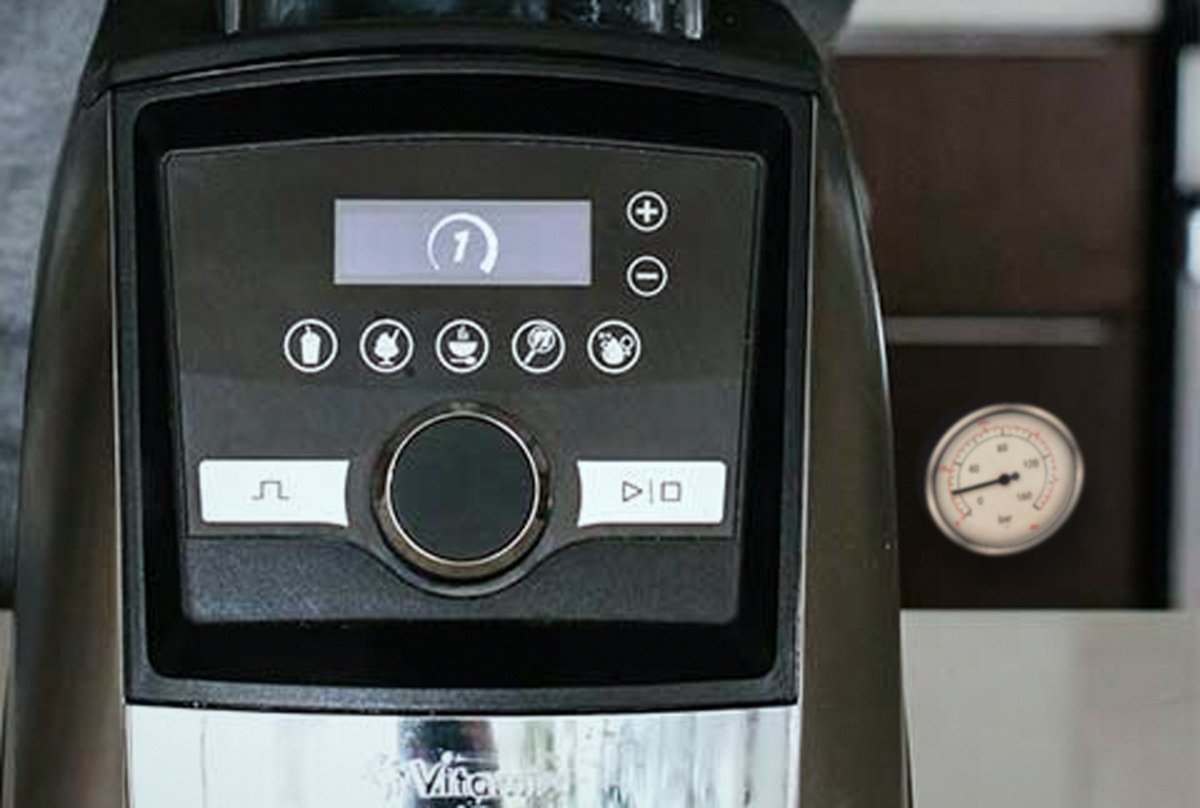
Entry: **20** bar
